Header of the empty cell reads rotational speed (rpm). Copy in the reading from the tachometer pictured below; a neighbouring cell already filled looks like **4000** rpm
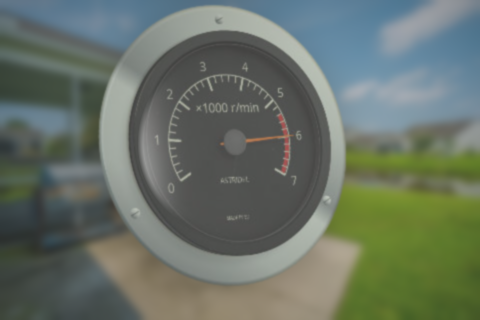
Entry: **6000** rpm
